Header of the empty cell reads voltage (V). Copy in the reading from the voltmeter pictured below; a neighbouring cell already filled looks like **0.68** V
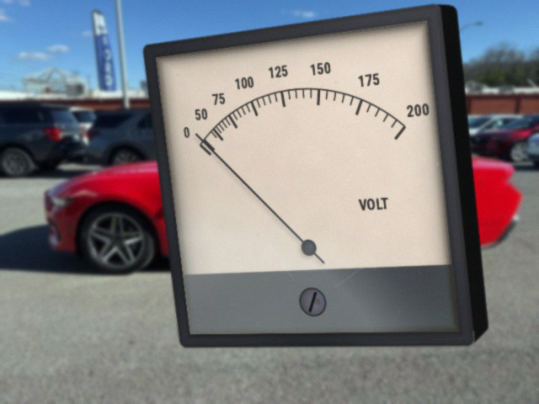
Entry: **25** V
